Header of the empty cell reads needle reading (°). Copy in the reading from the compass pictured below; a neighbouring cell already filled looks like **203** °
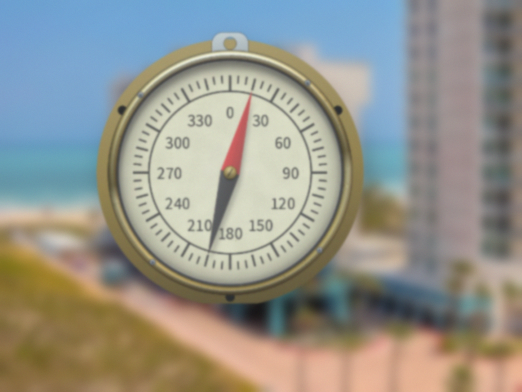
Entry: **15** °
